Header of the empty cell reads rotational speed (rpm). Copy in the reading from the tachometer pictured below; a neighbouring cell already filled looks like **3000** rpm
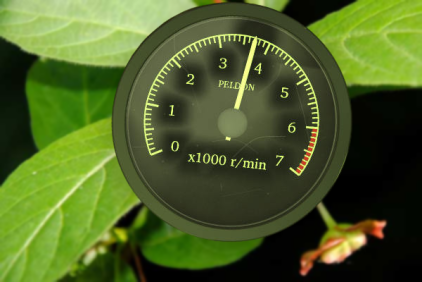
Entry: **3700** rpm
